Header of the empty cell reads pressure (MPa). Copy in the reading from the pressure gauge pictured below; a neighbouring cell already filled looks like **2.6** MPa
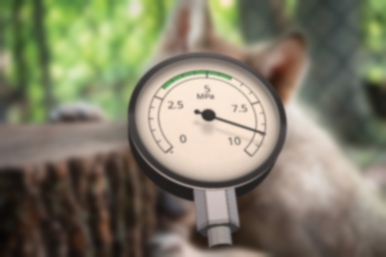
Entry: **9** MPa
